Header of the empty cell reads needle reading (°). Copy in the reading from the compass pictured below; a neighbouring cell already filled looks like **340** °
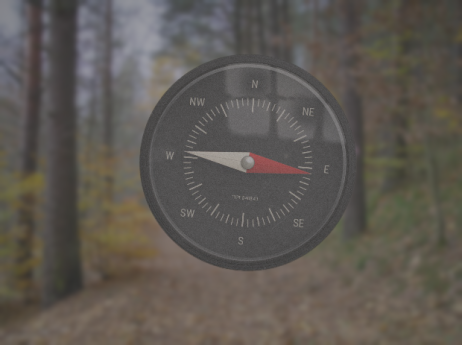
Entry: **95** °
